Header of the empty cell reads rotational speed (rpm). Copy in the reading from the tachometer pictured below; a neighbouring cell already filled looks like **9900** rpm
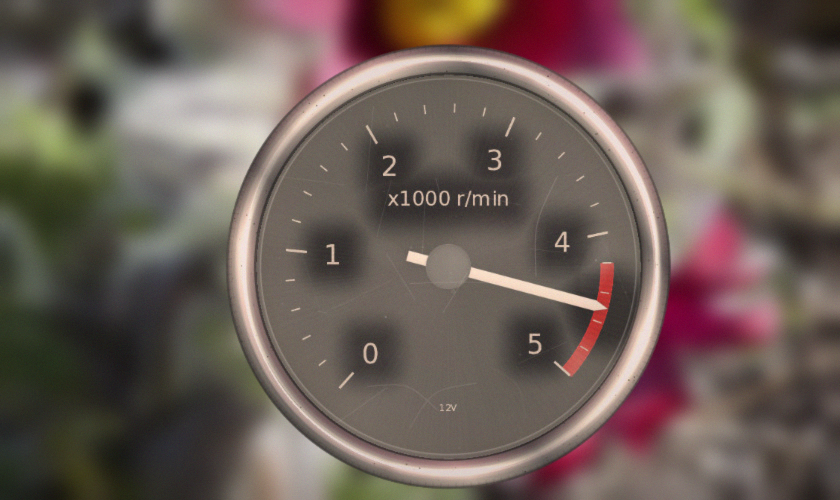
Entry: **4500** rpm
